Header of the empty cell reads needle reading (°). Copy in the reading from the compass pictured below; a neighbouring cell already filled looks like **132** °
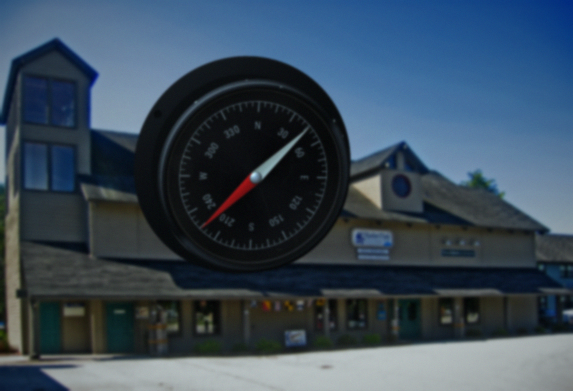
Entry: **225** °
